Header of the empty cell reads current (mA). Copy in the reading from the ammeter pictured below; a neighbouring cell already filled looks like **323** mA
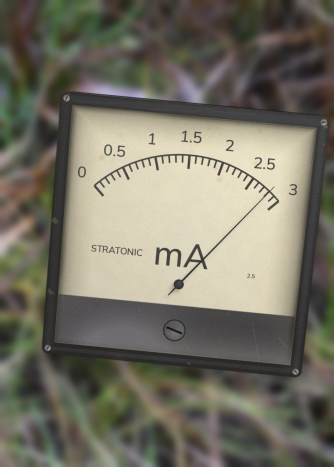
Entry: **2.8** mA
